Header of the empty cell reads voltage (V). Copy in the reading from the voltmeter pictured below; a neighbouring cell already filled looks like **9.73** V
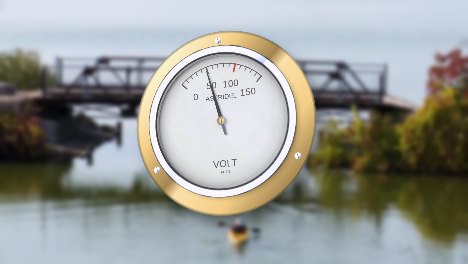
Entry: **50** V
